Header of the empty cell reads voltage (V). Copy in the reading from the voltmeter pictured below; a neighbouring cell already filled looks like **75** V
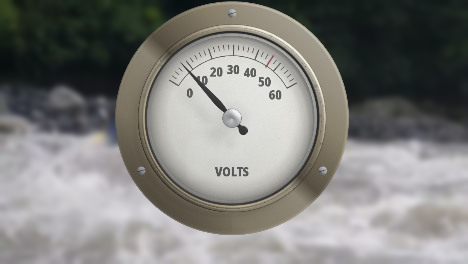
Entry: **8** V
